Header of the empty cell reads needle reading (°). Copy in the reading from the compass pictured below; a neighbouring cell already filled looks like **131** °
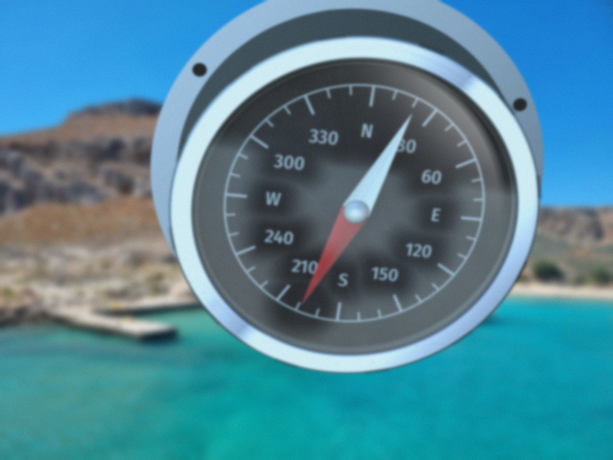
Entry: **200** °
